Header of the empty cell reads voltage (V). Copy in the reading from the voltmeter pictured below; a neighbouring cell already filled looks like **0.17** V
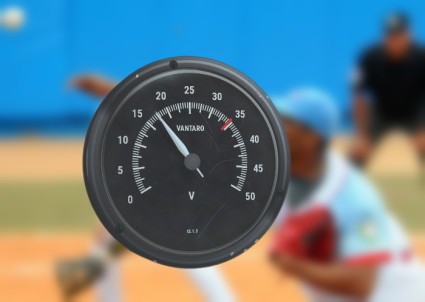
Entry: **17.5** V
